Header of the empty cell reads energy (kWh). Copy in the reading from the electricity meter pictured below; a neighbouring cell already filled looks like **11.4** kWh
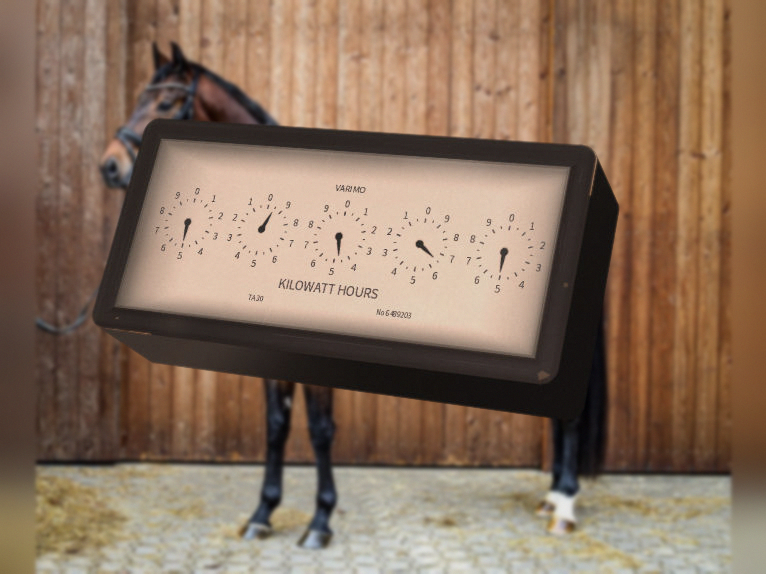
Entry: **49465** kWh
